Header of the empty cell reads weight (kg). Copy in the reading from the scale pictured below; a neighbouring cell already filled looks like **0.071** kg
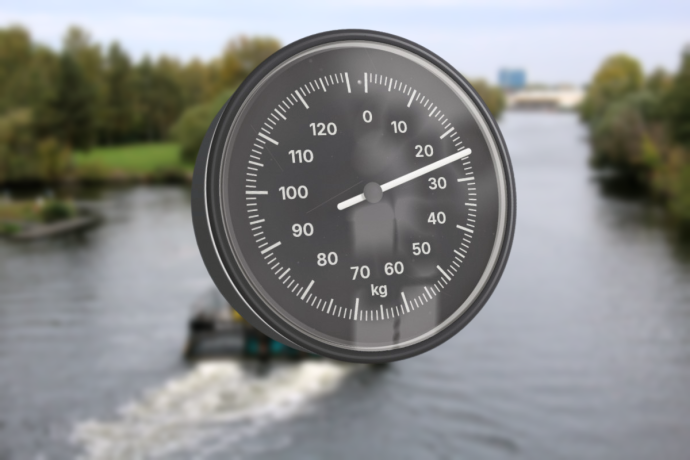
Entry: **25** kg
